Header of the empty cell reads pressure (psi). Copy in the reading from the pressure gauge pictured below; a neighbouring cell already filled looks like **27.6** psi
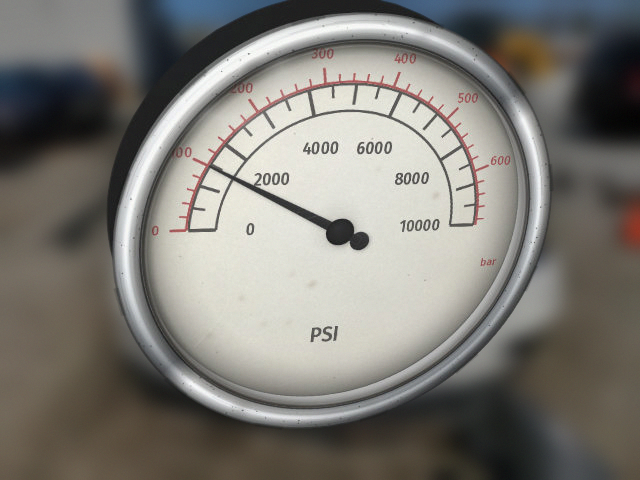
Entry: **1500** psi
